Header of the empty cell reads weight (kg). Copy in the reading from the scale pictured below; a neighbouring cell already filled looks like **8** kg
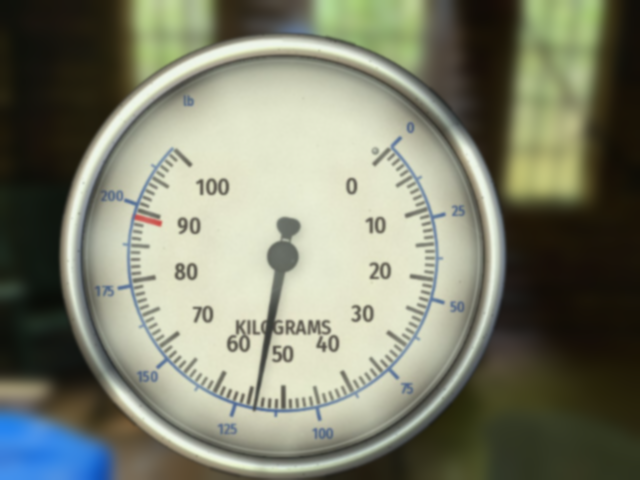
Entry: **54** kg
